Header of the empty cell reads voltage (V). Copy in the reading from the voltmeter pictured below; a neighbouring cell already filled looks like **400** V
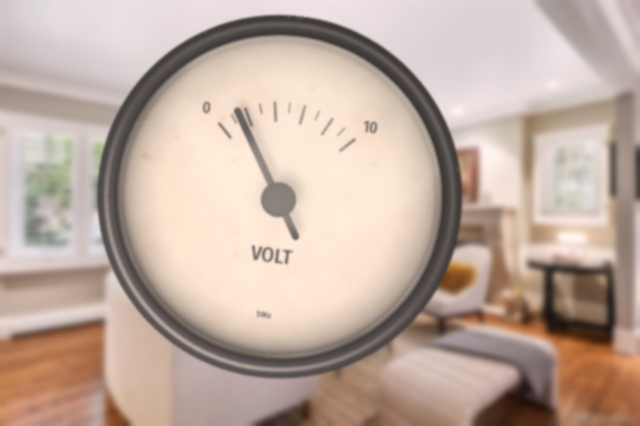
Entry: **1.5** V
